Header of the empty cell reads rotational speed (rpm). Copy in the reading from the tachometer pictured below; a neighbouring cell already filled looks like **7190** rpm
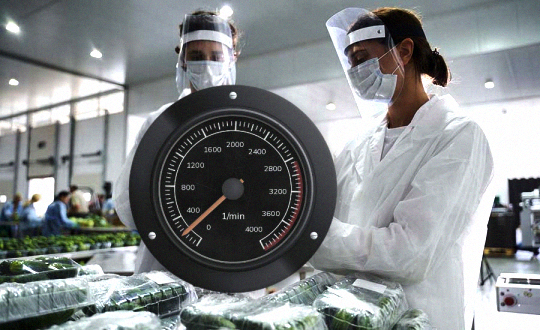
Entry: **200** rpm
